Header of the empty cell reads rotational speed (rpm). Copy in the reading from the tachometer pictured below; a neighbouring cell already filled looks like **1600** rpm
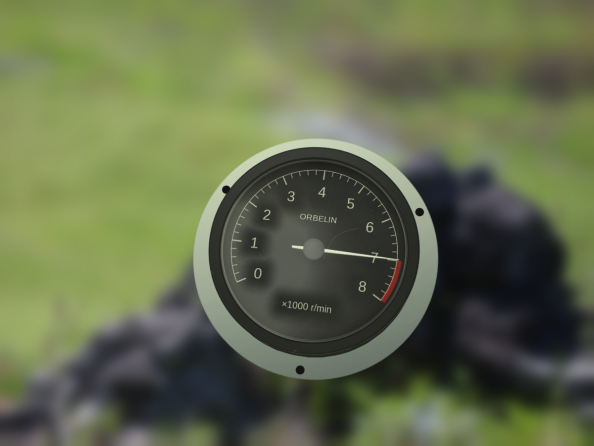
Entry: **7000** rpm
